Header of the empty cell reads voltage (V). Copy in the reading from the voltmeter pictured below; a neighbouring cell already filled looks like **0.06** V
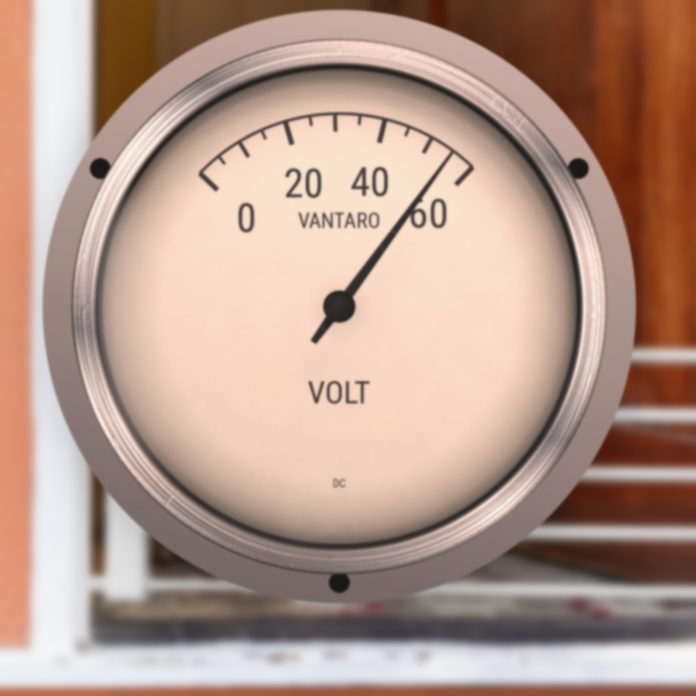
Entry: **55** V
